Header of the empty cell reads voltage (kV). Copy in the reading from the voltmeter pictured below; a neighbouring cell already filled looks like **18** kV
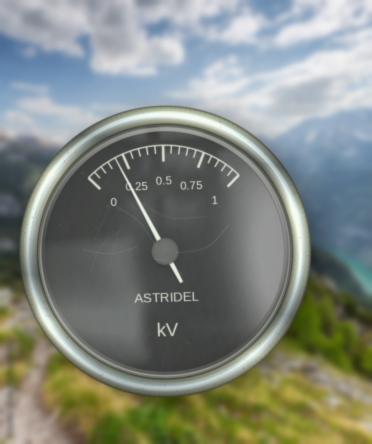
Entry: **0.2** kV
